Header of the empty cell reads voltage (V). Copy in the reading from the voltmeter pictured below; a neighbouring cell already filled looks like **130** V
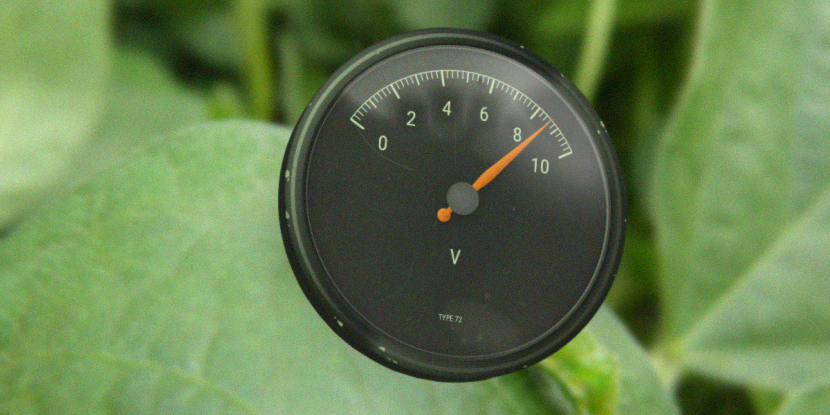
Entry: **8.6** V
